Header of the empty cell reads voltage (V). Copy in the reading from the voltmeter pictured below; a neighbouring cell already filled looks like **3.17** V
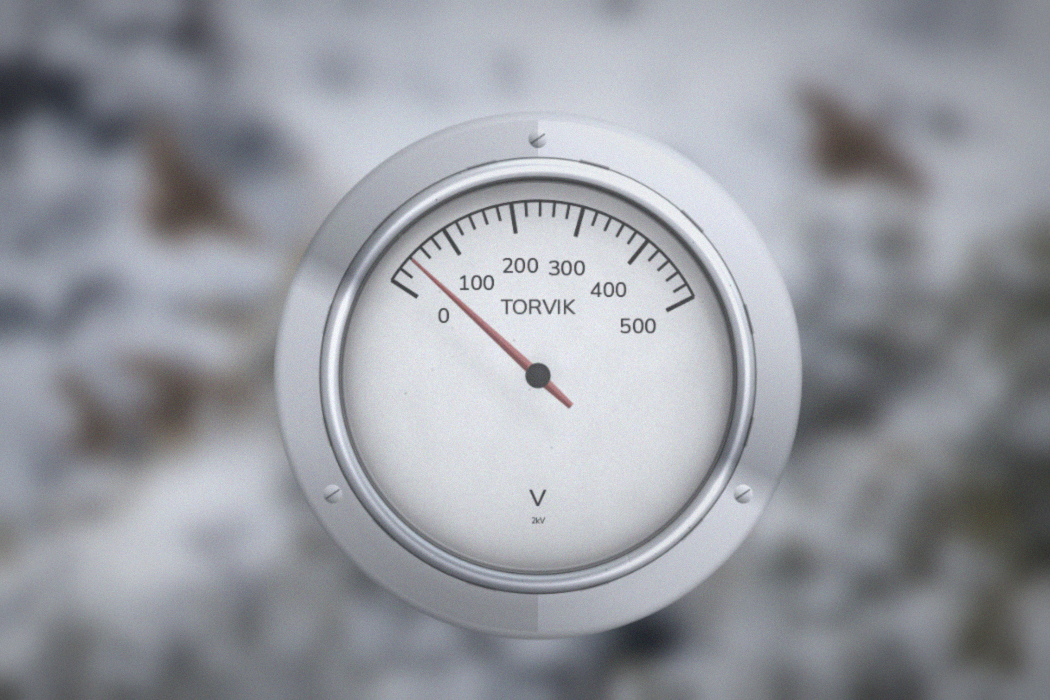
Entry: **40** V
